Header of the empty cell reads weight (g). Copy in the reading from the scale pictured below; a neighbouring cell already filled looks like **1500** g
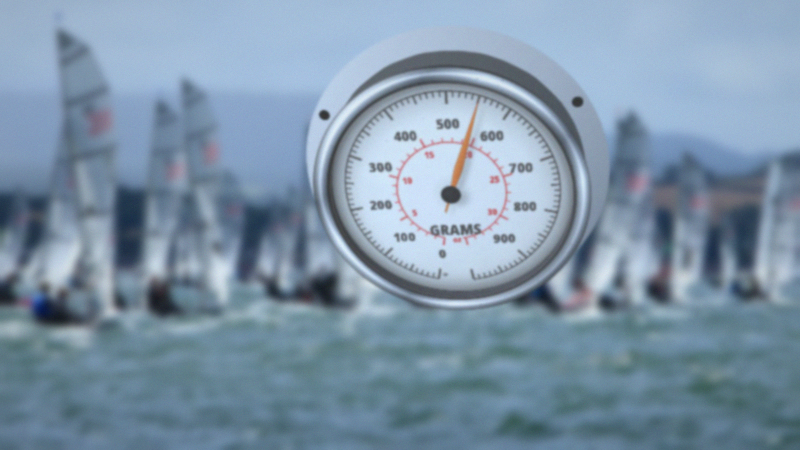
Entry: **550** g
